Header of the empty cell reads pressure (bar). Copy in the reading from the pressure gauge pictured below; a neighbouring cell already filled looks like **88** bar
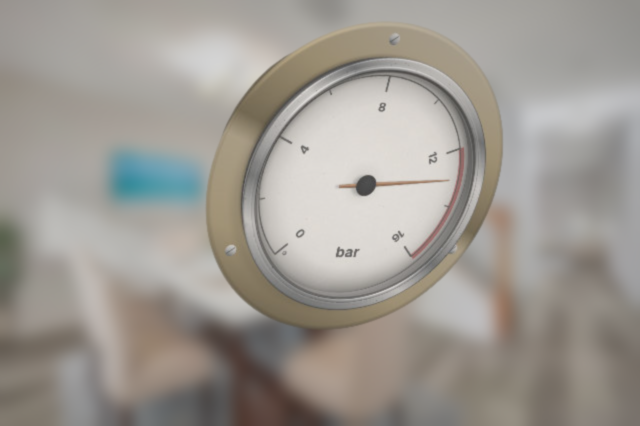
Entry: **13** bar
